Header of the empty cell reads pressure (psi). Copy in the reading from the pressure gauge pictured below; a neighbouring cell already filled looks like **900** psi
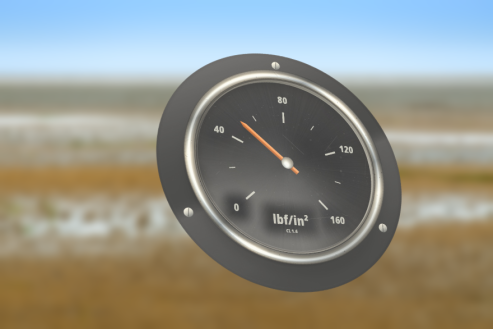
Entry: **50** psi
